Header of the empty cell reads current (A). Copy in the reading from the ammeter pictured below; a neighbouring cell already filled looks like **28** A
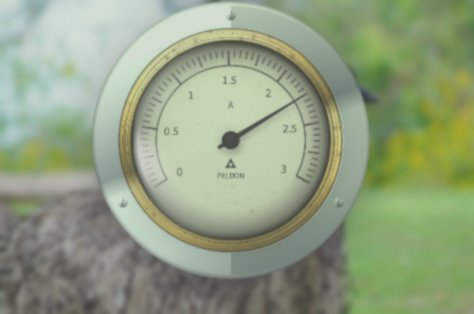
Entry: **2.25** A
